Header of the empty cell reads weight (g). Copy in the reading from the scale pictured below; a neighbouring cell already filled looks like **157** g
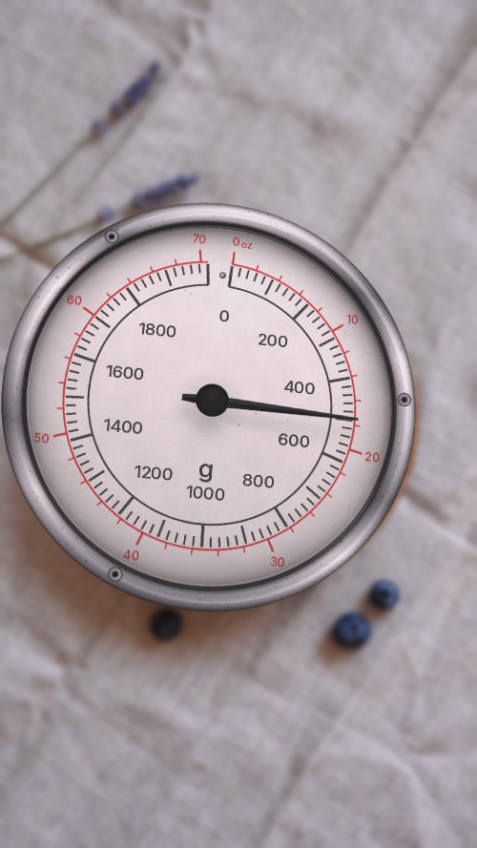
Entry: **500** g
